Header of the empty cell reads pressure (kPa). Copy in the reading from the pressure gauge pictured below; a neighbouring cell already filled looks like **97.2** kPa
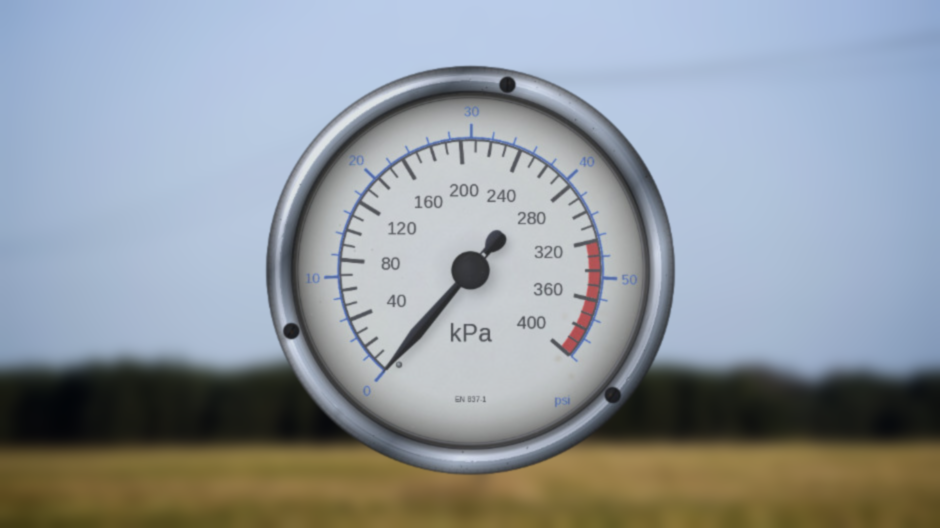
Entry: **0** kPa
